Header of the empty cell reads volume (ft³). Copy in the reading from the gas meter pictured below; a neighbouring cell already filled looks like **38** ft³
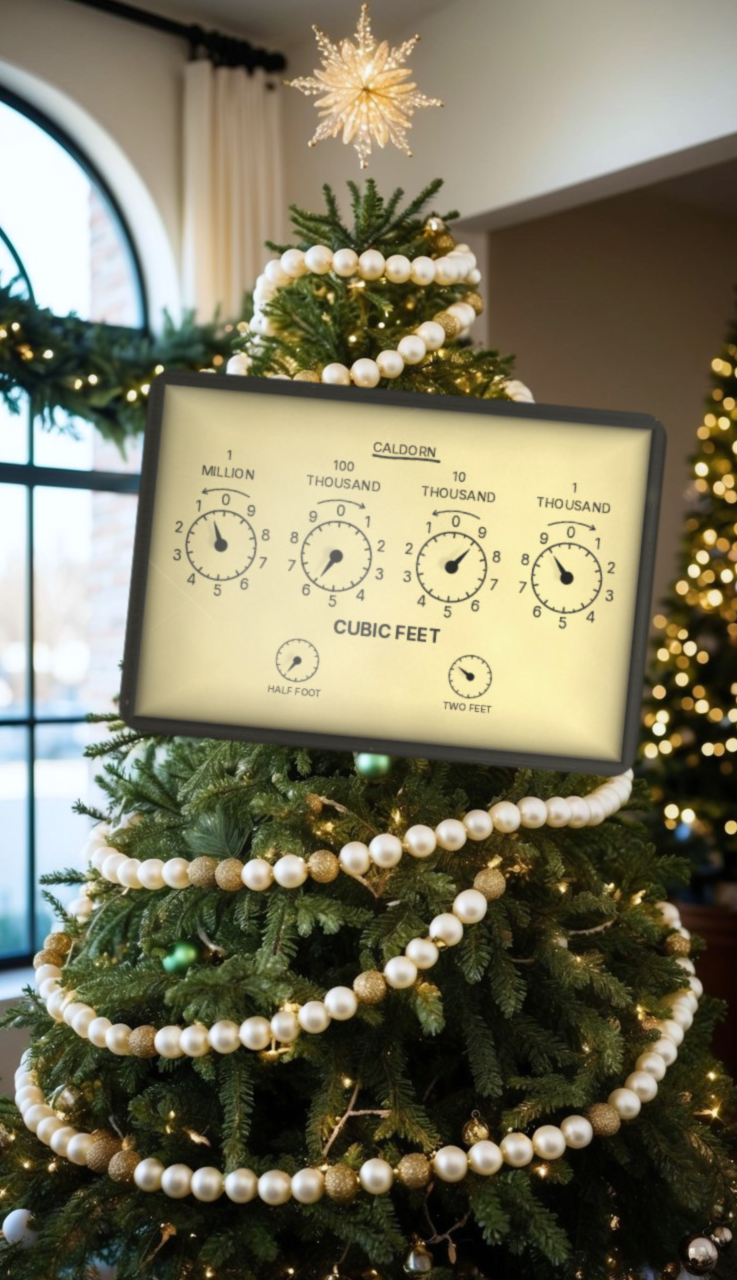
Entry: **58900** ft³
